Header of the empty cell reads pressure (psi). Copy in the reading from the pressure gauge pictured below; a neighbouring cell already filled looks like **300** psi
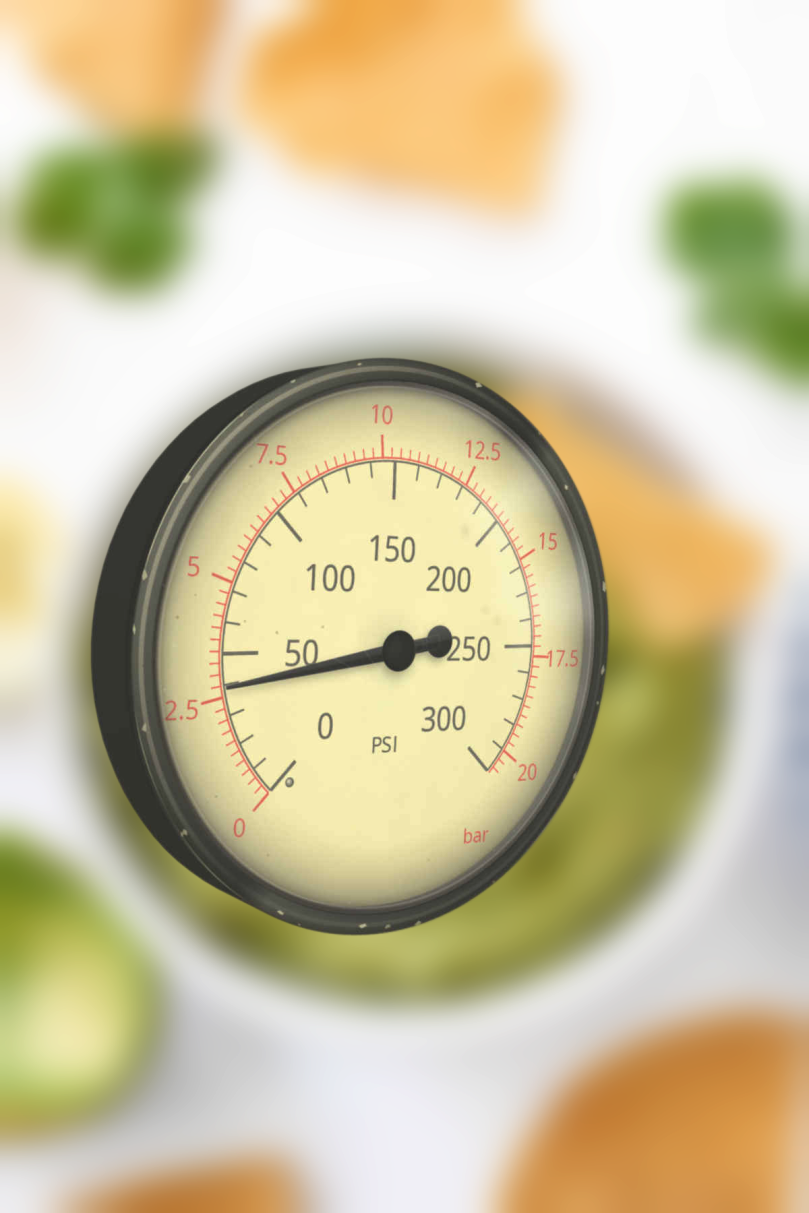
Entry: **40** psi
